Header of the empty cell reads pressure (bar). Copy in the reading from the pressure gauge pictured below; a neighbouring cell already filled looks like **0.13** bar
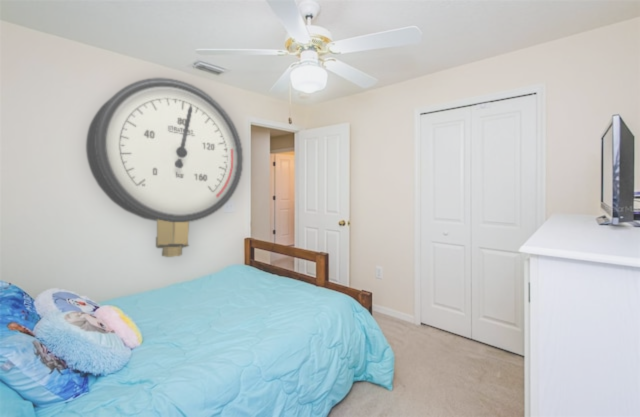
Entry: **85** bar
